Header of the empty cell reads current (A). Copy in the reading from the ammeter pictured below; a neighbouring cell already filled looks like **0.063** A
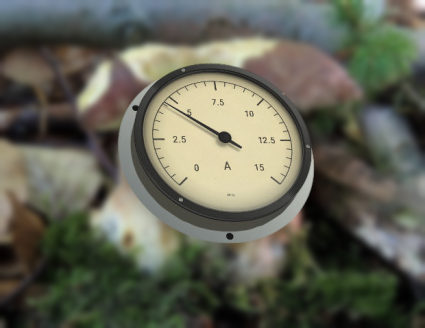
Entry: **4.5** A
